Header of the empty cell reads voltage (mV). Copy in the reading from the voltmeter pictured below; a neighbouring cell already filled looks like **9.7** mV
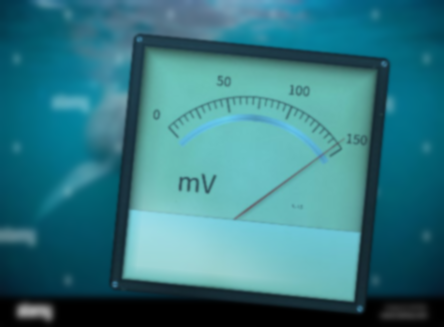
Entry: **145** mV
